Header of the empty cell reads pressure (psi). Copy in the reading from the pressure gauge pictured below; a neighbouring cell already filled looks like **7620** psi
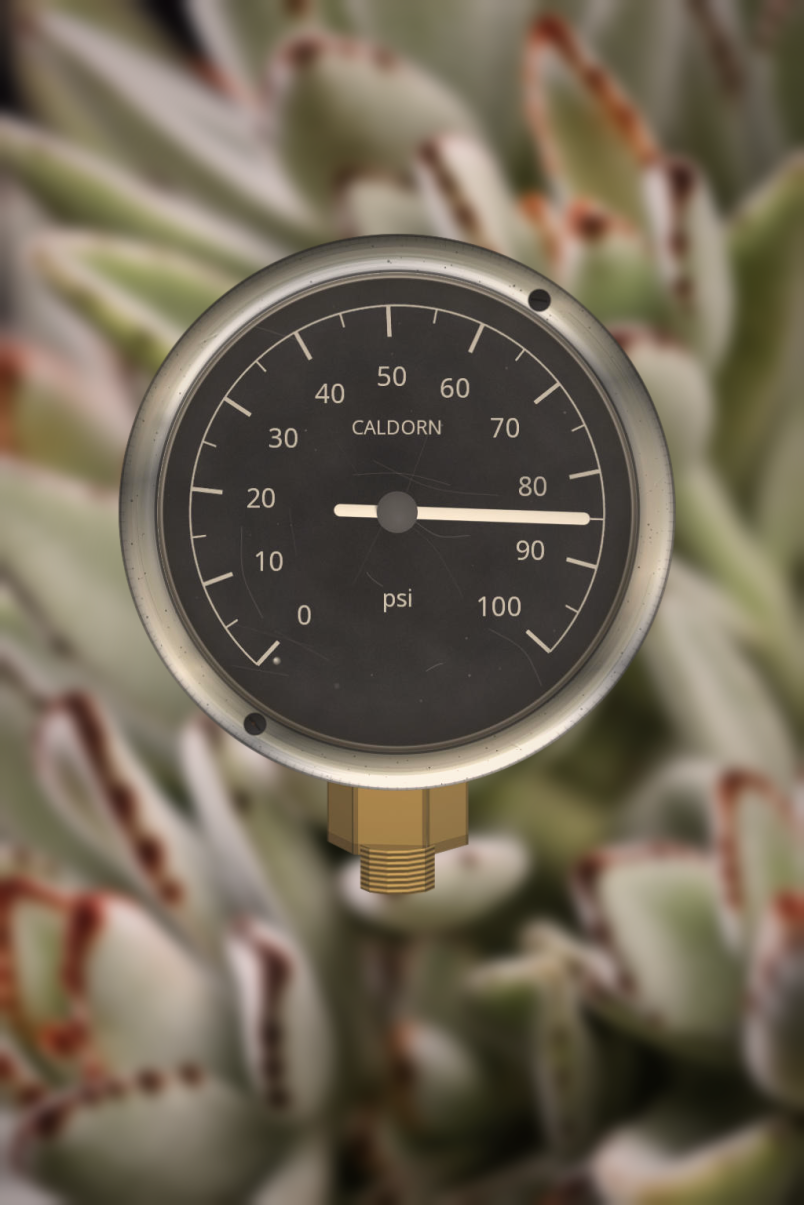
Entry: **85** psi
